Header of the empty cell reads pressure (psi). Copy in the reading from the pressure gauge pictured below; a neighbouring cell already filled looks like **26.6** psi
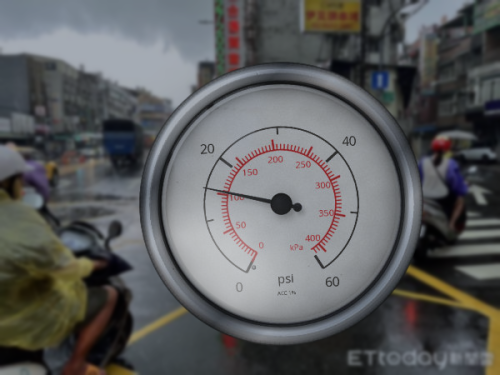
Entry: **15** psi
